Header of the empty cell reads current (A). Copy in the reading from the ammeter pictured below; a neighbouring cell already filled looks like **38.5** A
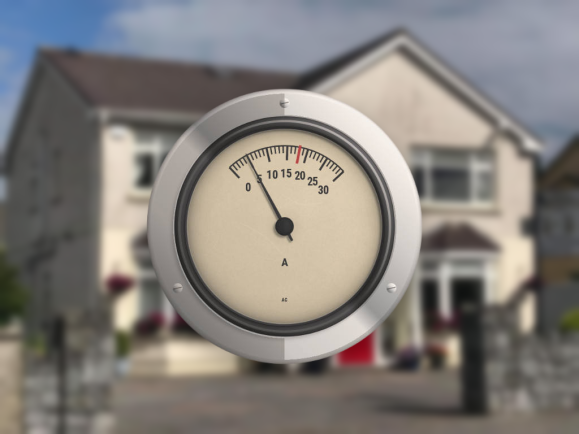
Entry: **5** A
